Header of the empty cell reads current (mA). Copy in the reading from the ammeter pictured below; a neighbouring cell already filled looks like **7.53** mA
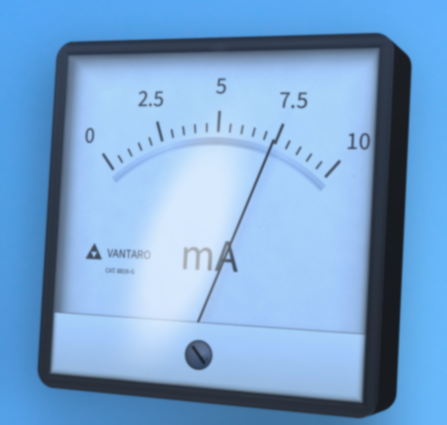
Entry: **7.5** mA
